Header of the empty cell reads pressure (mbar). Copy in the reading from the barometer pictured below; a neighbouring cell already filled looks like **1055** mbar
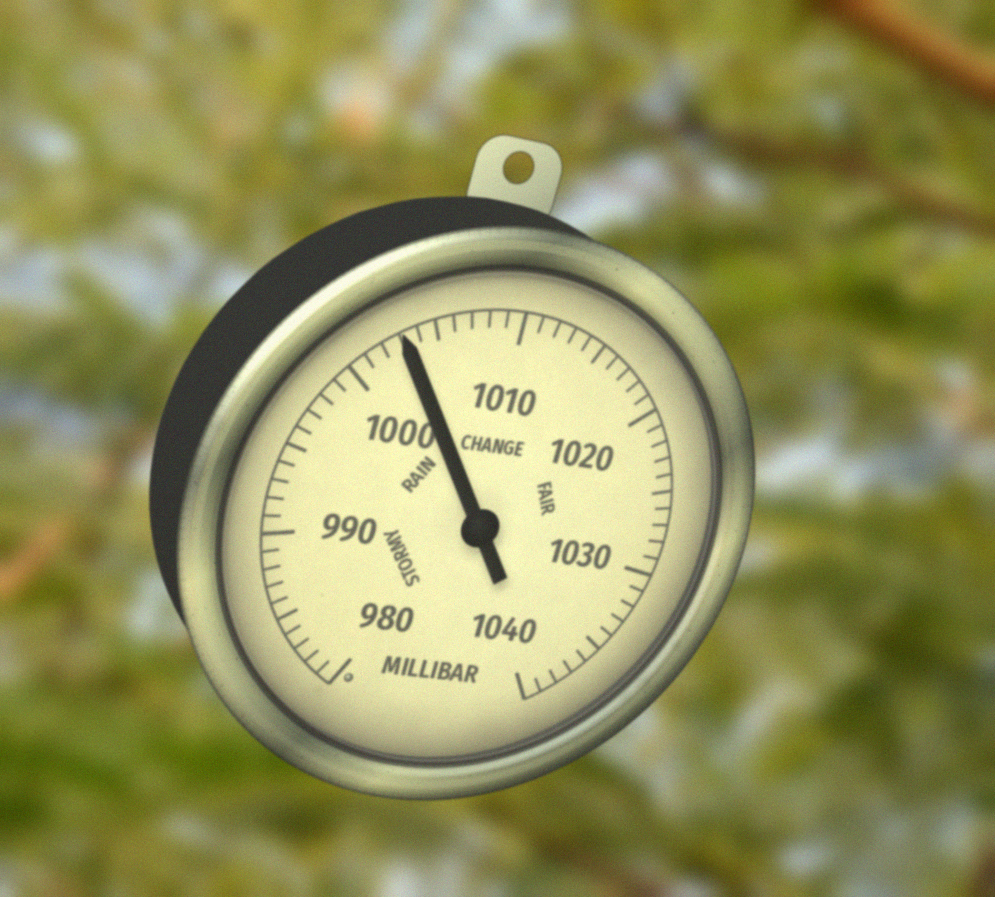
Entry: **1003** mbar
